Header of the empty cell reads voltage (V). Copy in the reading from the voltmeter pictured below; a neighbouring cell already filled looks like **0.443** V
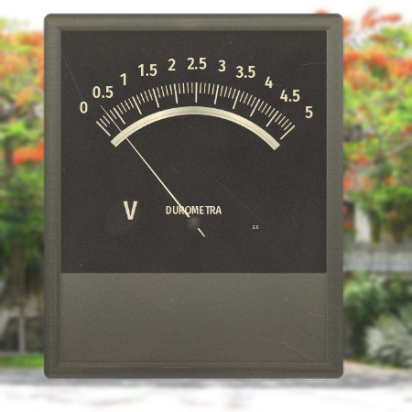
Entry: **0.3** V
